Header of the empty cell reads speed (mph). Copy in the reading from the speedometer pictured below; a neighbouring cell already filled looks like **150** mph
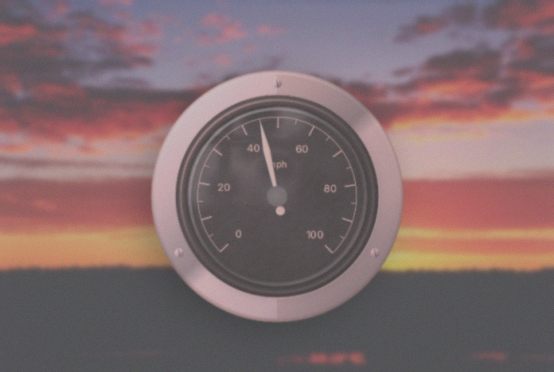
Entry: **45** mph
